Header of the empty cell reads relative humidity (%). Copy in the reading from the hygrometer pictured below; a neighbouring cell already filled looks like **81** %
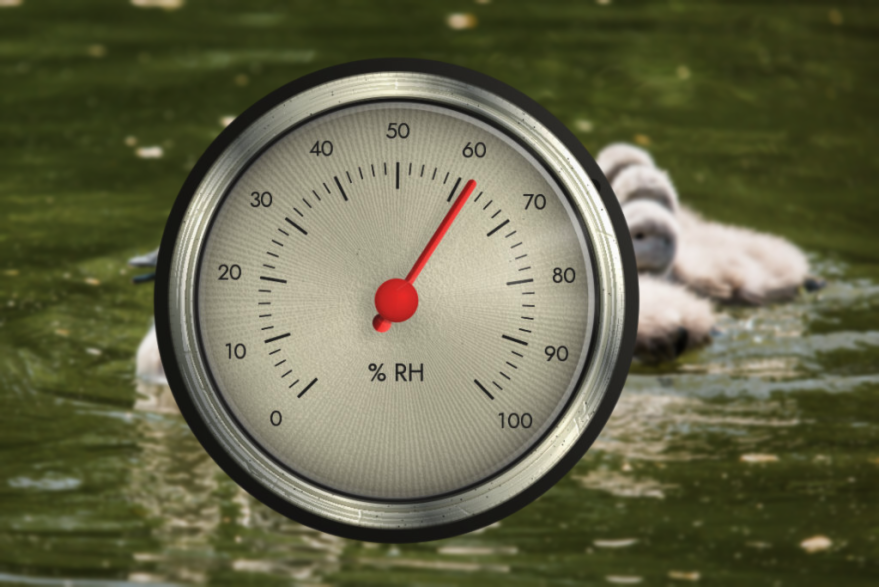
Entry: **62** %
